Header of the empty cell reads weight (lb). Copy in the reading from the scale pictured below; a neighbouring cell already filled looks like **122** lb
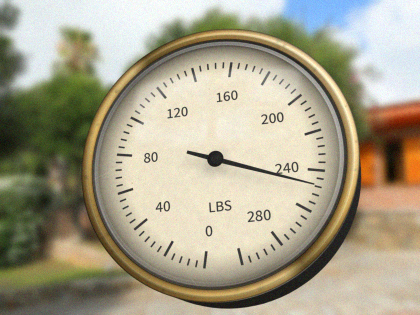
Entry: **248** lb
